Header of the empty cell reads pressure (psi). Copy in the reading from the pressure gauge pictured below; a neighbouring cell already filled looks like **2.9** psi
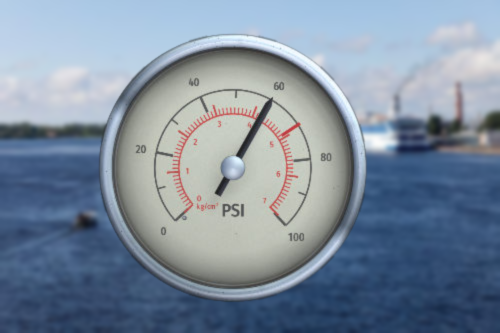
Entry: **60** psi
